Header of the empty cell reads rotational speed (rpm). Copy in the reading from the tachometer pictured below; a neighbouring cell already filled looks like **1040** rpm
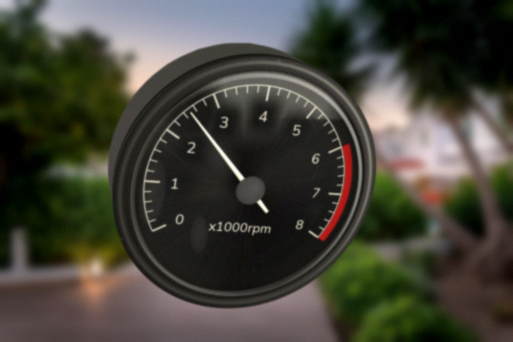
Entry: **2500** rpm
